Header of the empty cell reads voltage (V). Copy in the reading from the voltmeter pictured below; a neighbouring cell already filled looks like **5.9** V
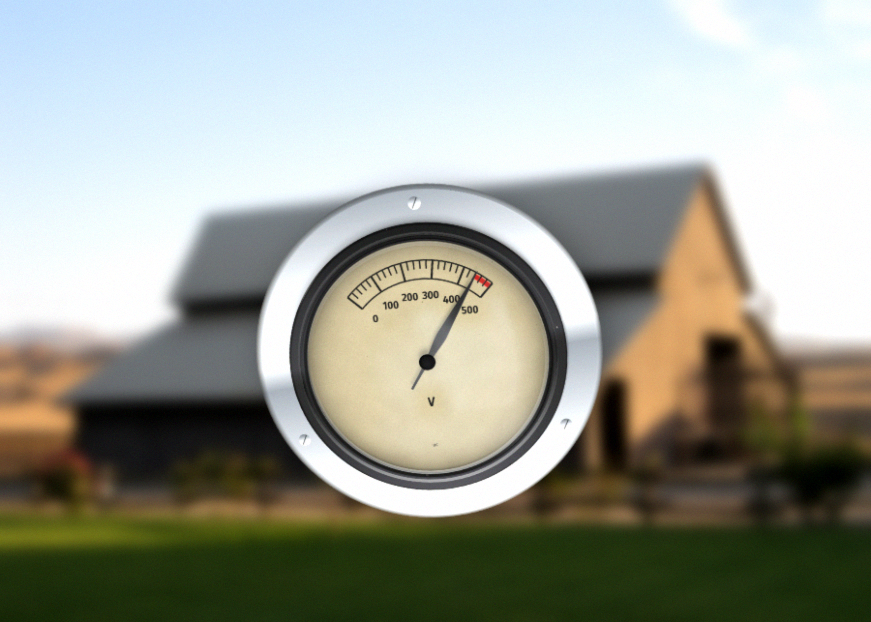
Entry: **440** V
